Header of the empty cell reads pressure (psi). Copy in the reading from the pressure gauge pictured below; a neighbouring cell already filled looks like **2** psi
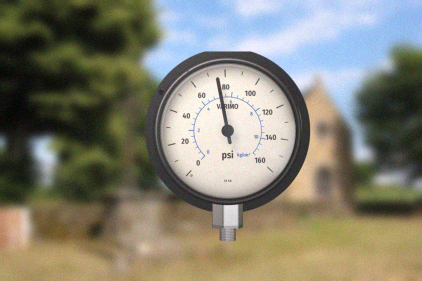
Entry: **75** psi
